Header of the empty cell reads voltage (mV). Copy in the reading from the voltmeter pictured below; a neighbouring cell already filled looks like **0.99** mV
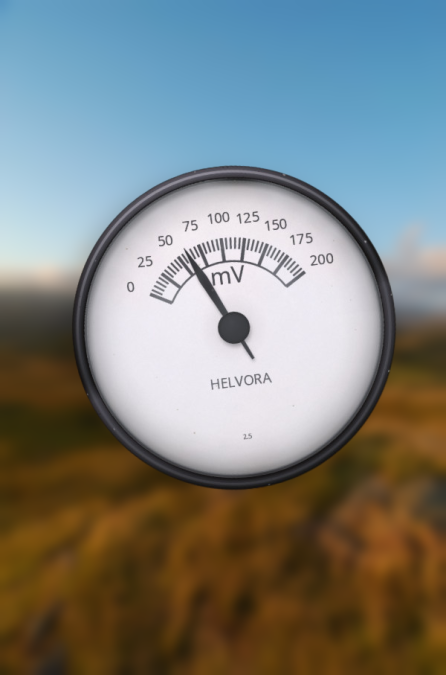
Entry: **60** mV
